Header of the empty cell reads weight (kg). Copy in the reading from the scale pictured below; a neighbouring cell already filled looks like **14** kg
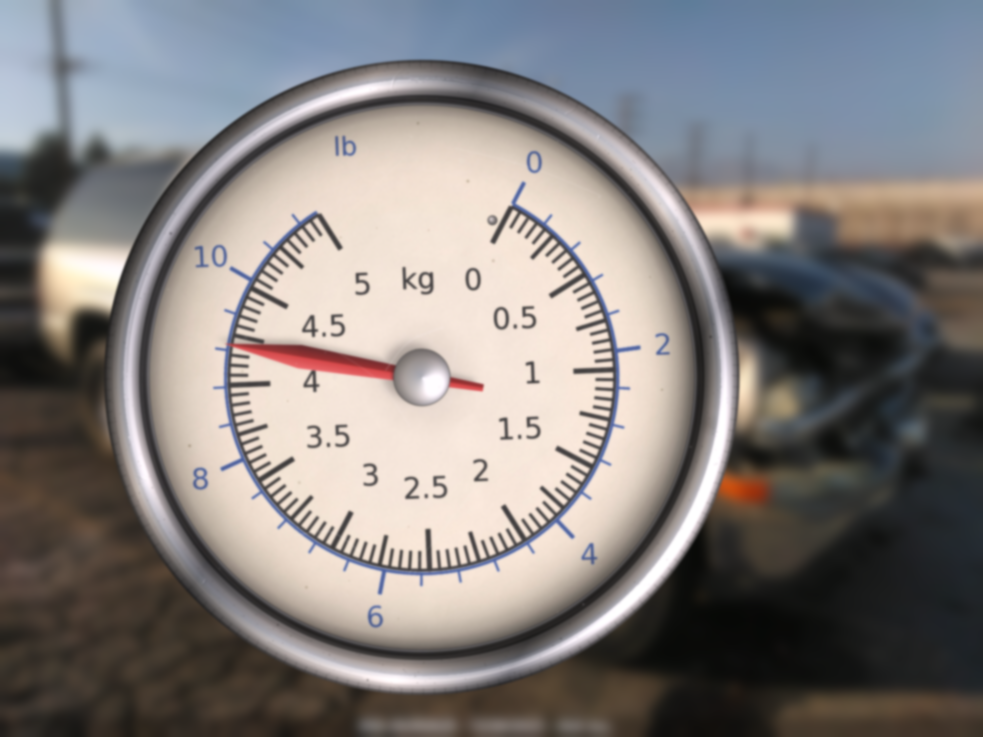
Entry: **4.2** kg
